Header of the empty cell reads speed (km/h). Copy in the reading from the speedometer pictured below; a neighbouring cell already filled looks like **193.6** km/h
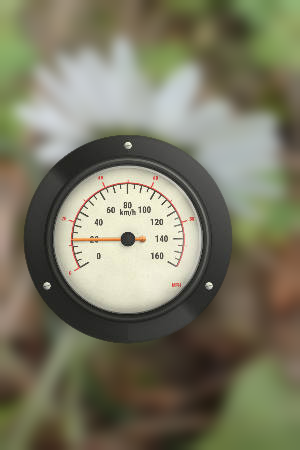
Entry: **20** km/h
